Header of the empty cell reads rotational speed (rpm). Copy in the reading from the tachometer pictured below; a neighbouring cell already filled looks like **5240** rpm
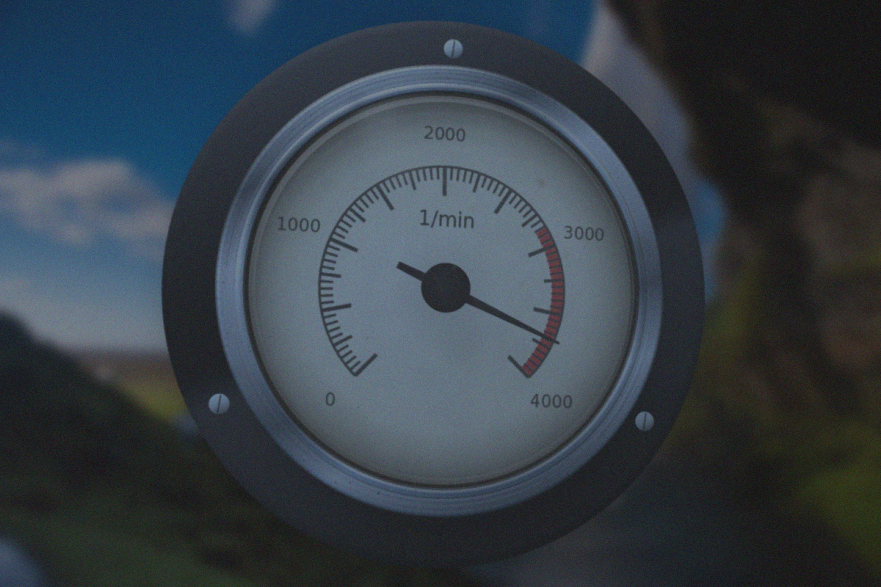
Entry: **3700** rpm
